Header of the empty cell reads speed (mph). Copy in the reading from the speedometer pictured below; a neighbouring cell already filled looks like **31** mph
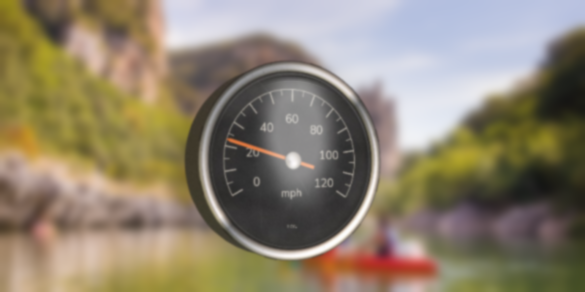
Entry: **22.5** mph
